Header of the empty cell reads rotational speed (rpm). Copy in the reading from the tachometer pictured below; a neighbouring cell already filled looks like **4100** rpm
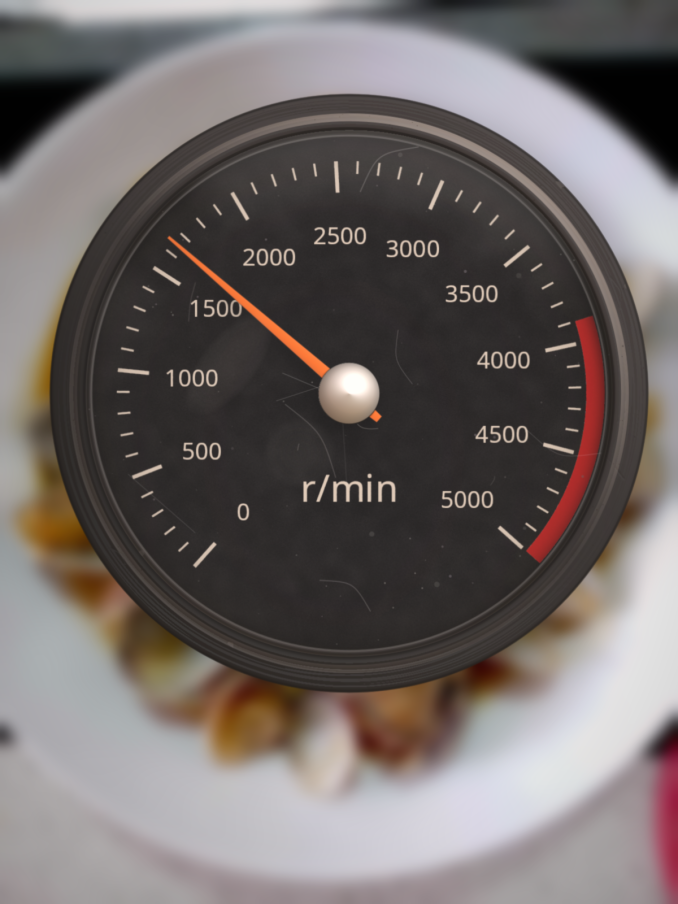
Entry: **1650** rpm
